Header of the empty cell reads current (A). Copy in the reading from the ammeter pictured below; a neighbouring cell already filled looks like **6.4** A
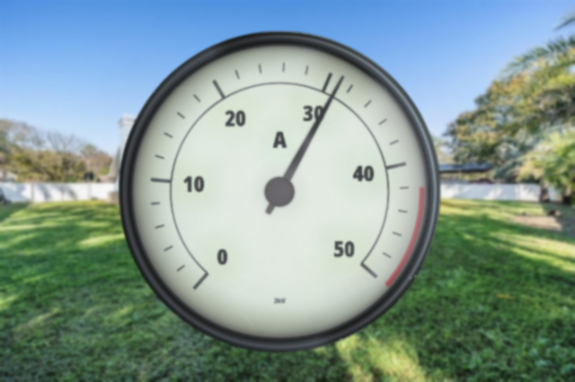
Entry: **31** A
